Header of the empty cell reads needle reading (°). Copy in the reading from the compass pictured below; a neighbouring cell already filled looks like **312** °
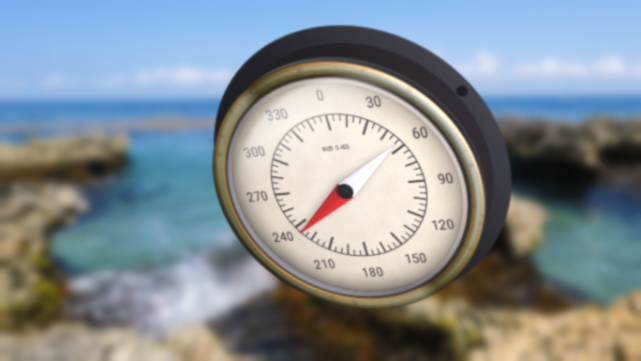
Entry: **235** °
